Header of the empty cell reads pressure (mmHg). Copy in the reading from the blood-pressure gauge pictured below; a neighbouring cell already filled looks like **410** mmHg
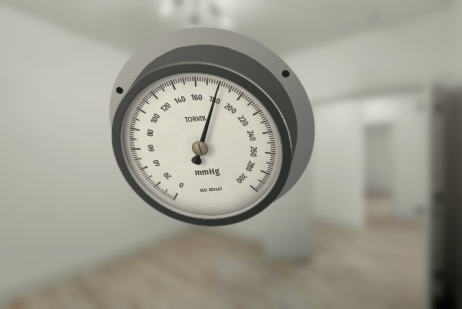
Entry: **180** mmHg
